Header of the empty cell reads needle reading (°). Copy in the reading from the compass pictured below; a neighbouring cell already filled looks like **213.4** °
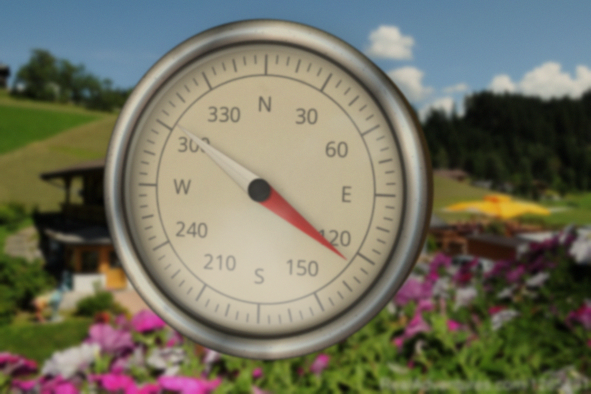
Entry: **125** °
